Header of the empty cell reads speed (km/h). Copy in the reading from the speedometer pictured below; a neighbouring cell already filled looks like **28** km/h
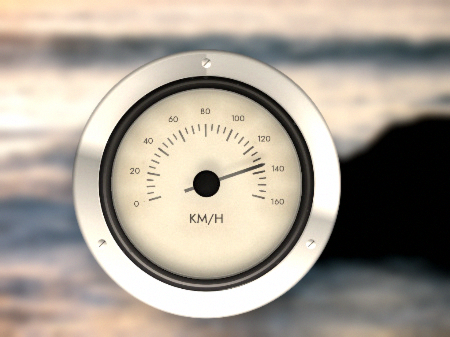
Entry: **135** km/h
